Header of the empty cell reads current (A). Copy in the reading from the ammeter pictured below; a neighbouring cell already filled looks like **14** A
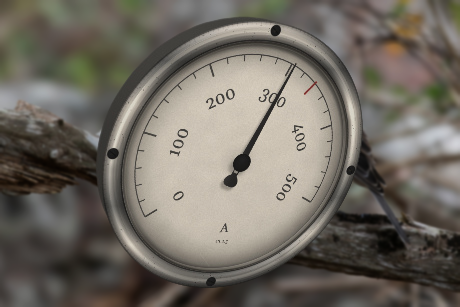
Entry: **300** A
